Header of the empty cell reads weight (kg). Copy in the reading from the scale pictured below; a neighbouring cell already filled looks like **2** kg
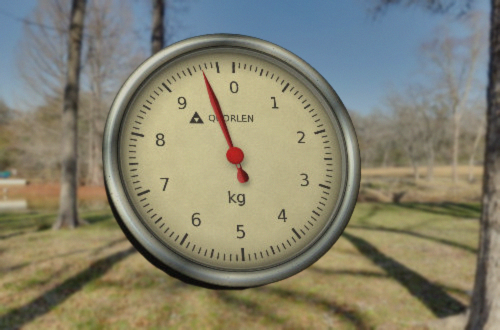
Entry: **9.7** kg
